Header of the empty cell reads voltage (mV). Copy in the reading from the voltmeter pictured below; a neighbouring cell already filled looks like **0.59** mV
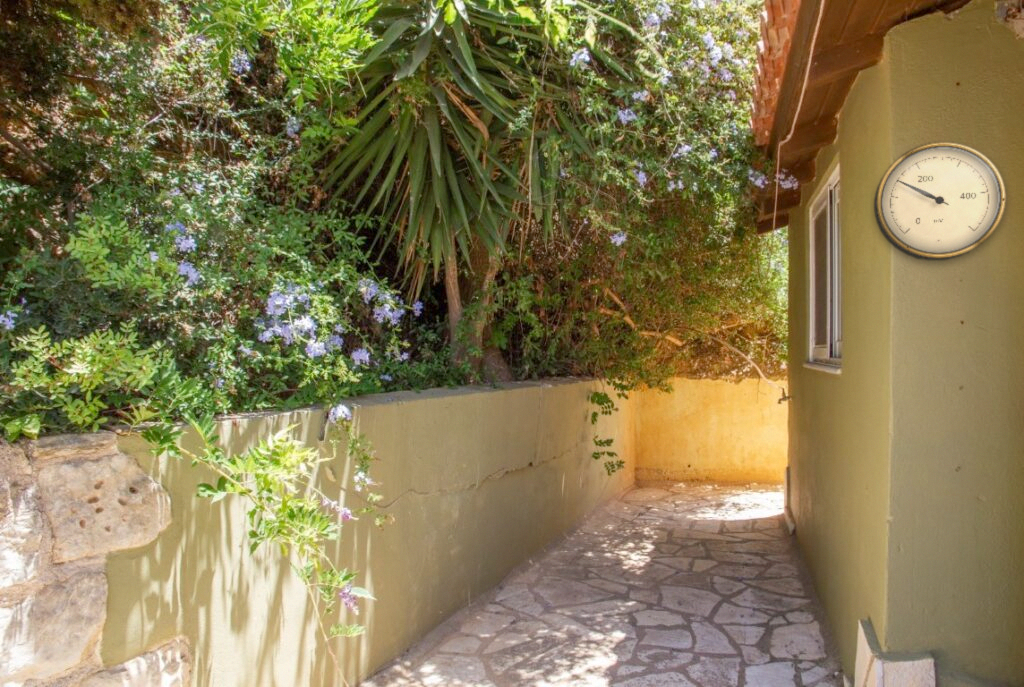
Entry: **140** mV
